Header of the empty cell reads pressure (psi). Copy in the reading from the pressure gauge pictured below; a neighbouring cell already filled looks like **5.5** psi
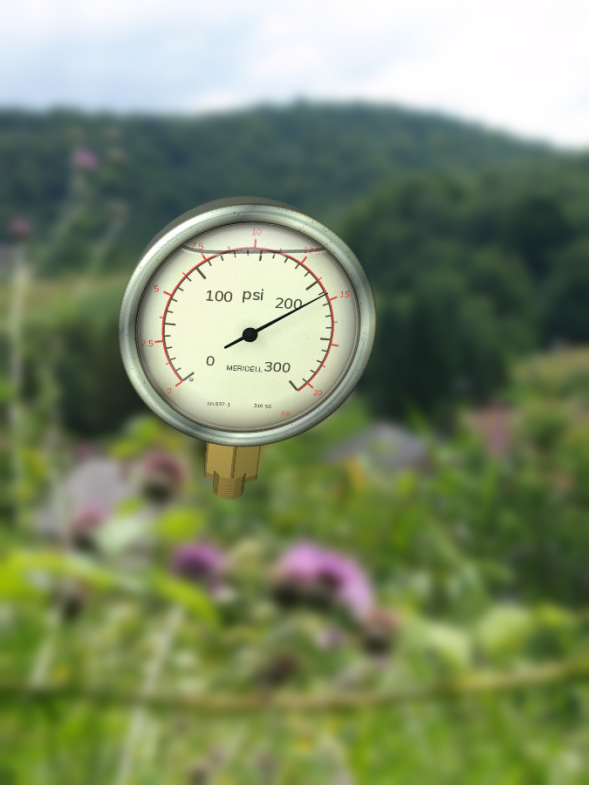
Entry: **210** psi
